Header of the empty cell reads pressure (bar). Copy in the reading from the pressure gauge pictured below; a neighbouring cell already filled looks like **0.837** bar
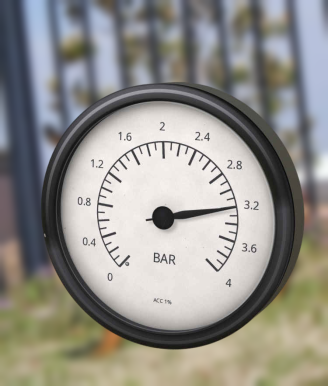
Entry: **3.2** bar
